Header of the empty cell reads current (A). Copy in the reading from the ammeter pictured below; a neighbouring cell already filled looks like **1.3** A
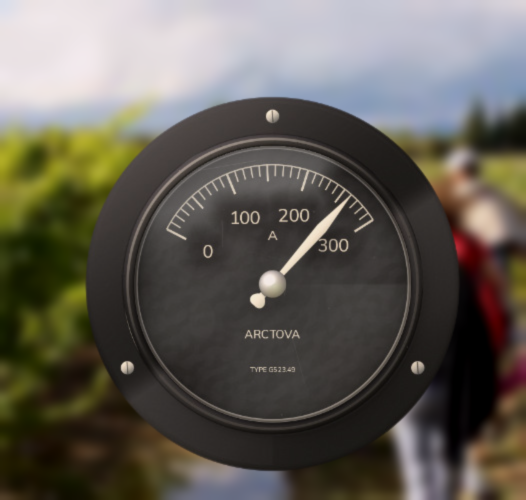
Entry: **260** A
